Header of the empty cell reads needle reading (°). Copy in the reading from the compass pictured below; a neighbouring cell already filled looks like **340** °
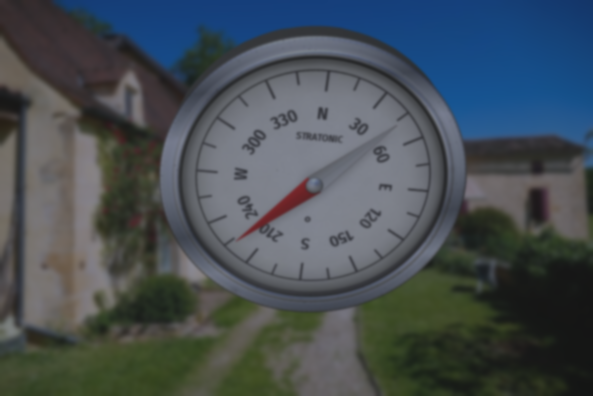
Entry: **225** °
